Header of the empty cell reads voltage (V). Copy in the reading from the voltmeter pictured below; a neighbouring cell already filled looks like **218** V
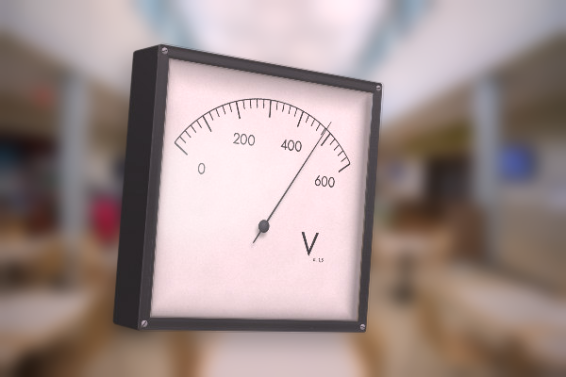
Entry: **480** V
